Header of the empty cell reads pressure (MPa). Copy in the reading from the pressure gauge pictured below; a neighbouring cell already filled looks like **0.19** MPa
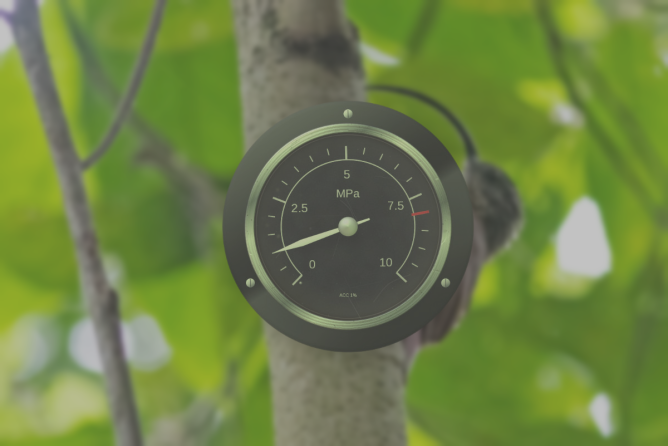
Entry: **1** MPa
